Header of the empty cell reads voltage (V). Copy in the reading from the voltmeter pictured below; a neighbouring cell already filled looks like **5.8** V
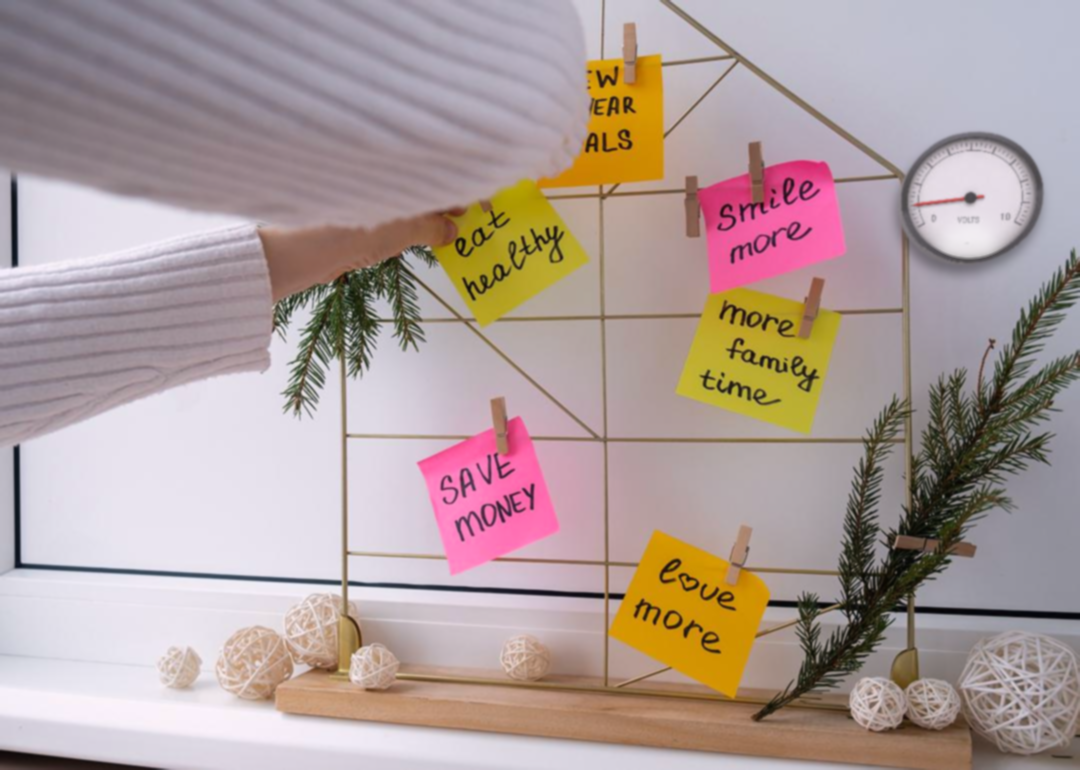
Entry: **1** V
